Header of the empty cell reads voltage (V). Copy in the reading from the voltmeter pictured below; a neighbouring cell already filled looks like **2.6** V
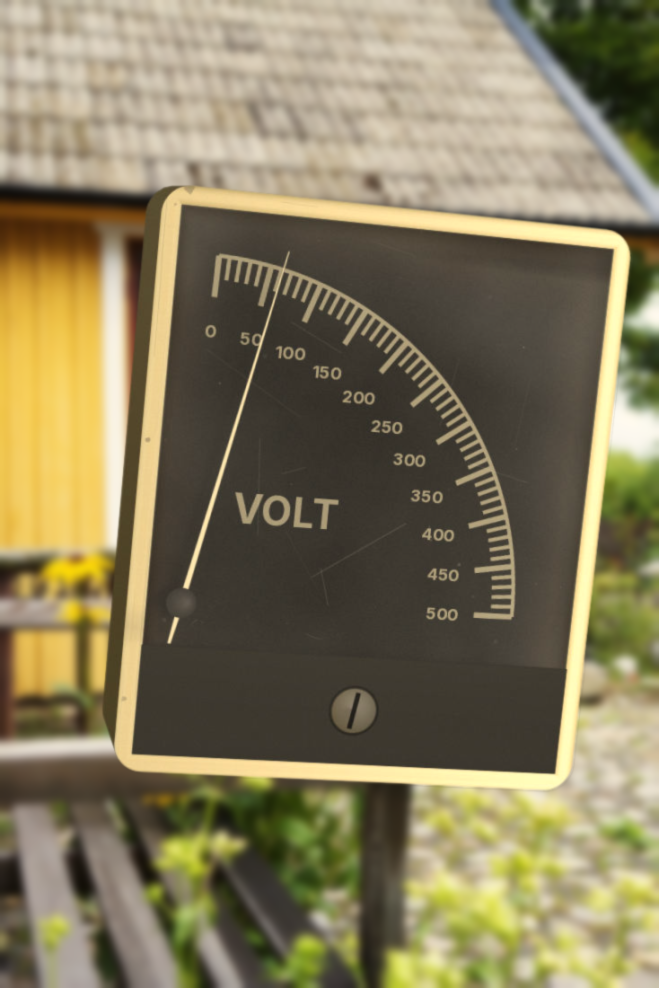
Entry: **60** V
